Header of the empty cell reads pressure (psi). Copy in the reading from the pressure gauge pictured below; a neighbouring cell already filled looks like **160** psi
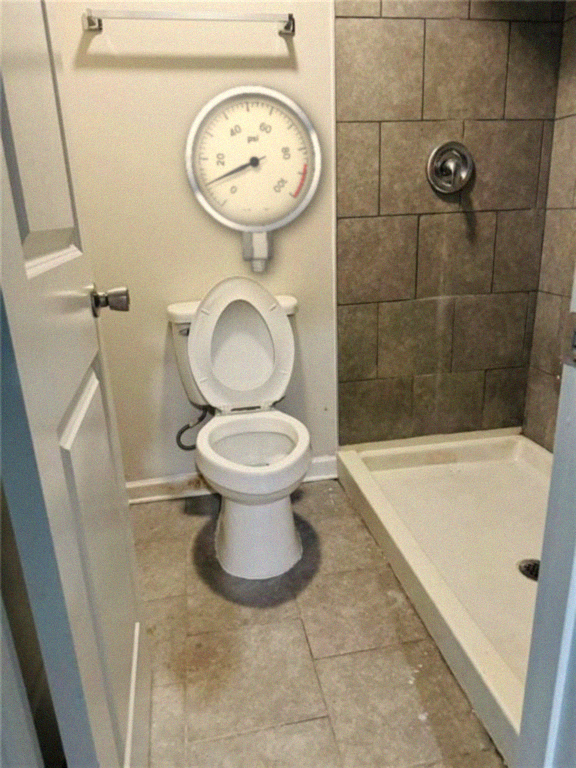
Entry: **10** psi
